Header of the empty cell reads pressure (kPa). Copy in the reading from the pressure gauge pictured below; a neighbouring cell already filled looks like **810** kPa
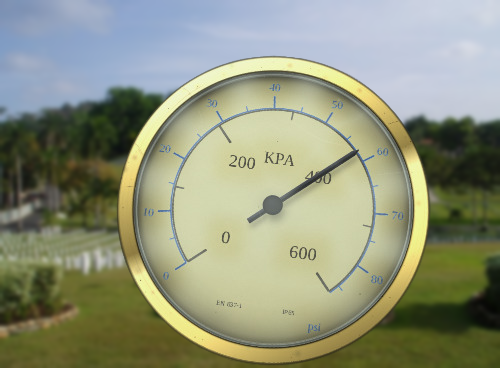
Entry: **400** kPa
